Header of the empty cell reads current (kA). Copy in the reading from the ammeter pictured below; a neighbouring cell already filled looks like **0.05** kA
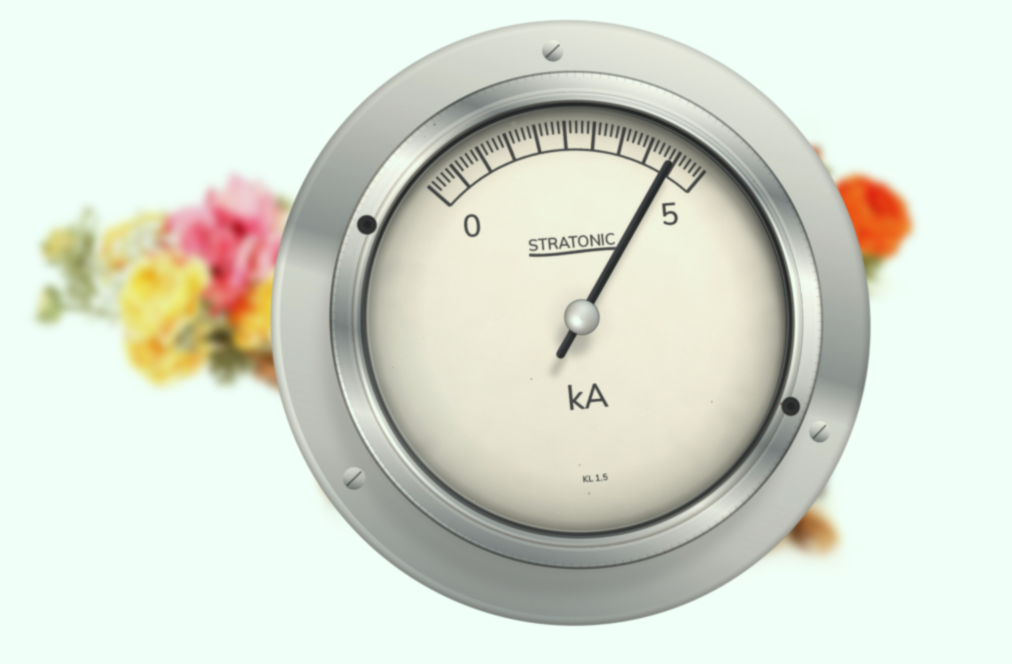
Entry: **4.4** kA
